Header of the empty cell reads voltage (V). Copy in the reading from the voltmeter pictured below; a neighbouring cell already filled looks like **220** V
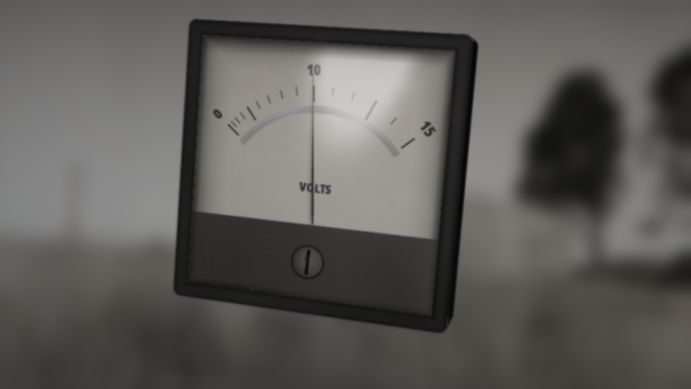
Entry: **10** V
